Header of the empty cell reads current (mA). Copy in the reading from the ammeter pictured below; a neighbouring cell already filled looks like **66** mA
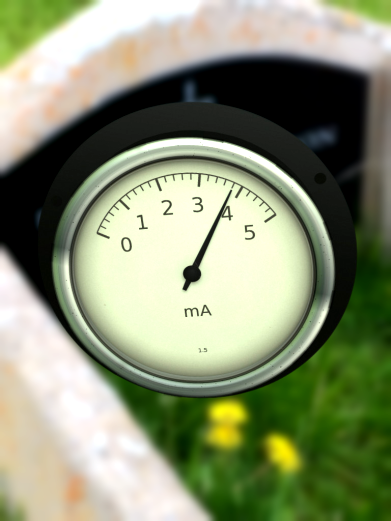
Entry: **3.8** mA
